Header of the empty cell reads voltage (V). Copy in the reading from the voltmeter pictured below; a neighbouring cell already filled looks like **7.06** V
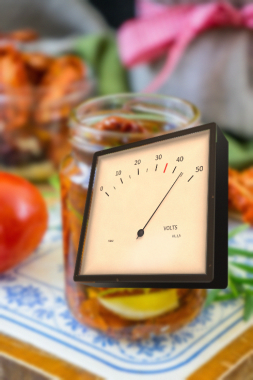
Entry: **45** V
